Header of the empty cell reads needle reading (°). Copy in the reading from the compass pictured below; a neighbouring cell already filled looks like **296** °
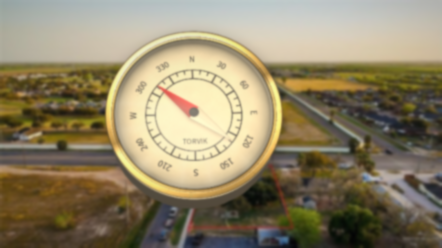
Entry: **310** °
